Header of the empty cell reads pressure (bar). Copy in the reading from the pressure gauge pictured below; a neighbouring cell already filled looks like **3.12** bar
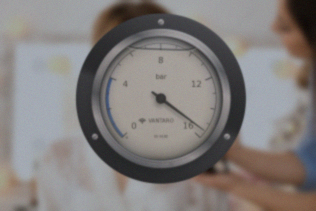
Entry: **15.5** bar
